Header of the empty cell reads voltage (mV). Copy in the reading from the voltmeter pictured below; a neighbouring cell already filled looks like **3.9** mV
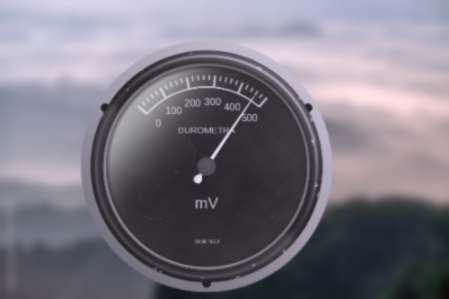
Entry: **460** mV
